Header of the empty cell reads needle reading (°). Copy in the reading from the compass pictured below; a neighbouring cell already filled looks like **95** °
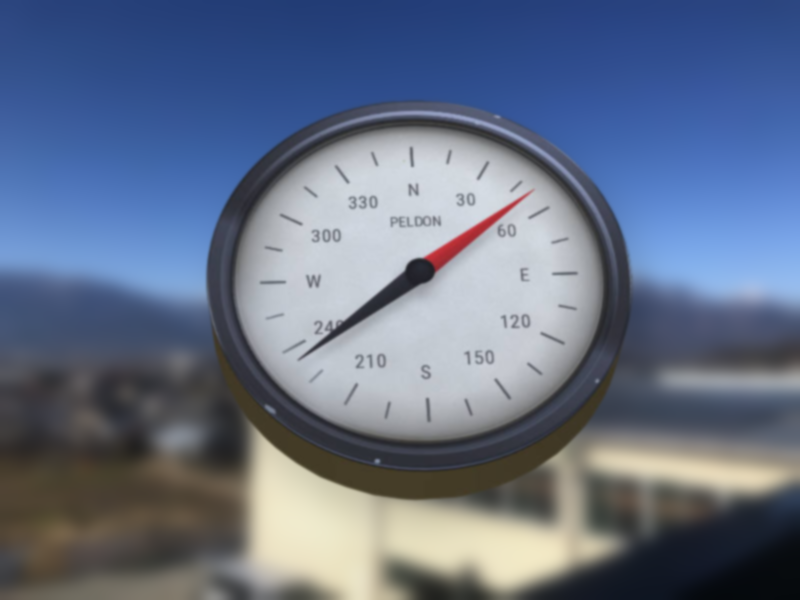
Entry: **52.5** °
